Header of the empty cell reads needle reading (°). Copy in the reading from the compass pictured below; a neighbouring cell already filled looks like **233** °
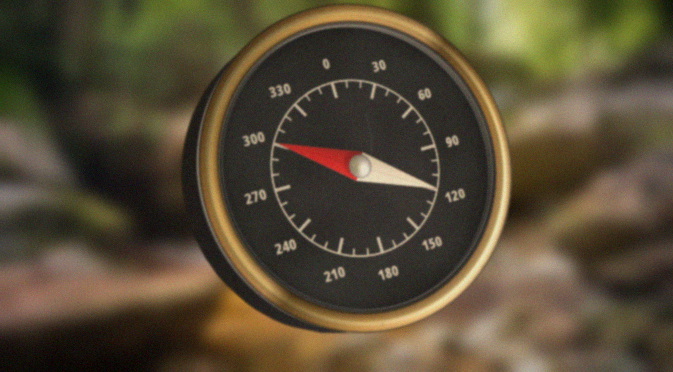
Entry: **300** °
